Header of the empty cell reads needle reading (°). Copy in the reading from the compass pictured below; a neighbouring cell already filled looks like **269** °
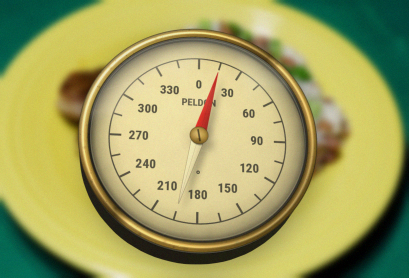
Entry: **15** °
